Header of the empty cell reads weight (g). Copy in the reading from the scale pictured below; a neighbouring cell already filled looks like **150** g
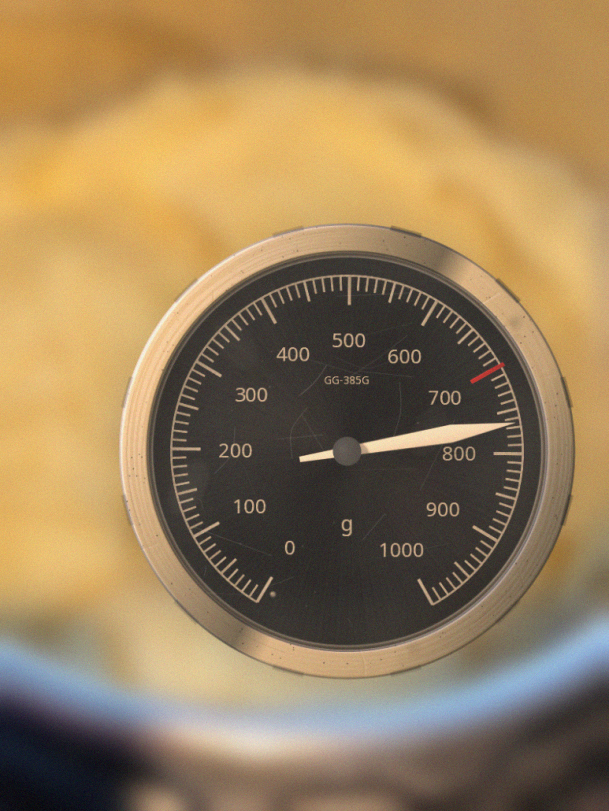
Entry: **765** g
